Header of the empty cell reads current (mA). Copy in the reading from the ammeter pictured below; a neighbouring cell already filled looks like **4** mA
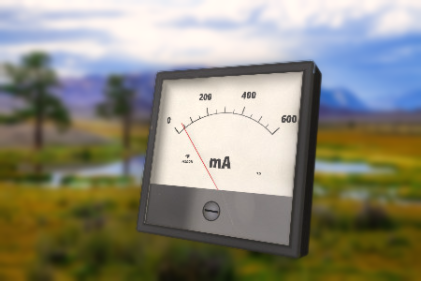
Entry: **50** mA
